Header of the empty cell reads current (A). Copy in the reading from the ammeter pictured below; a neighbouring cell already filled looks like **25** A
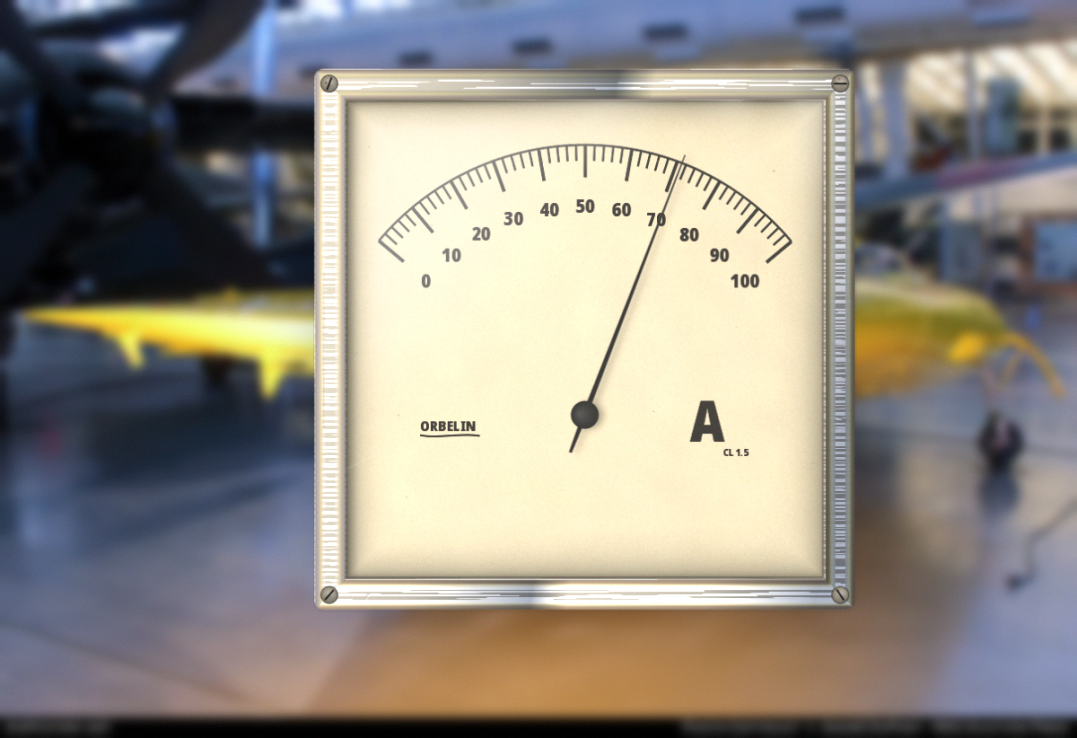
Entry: **71** A
